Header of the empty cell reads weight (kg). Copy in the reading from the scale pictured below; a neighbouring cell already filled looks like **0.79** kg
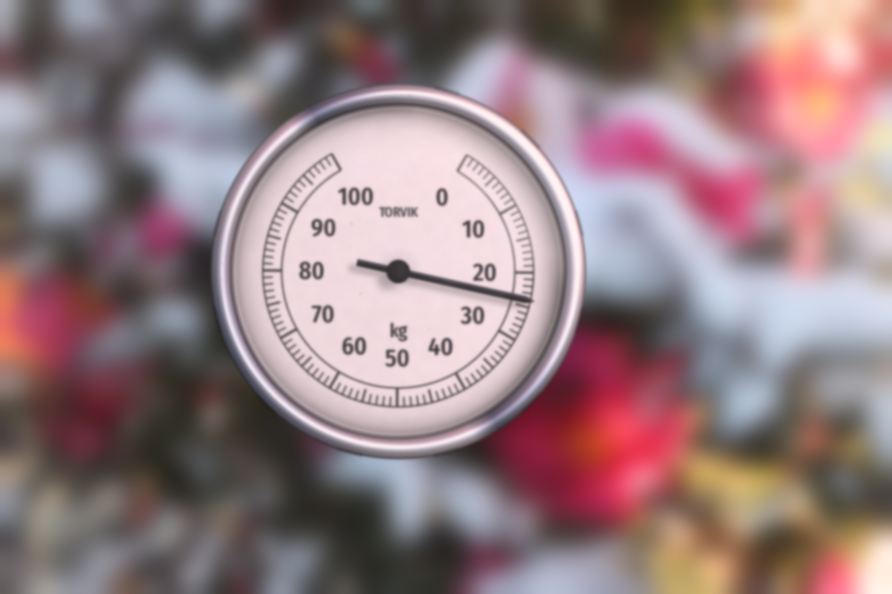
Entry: **24** kg
